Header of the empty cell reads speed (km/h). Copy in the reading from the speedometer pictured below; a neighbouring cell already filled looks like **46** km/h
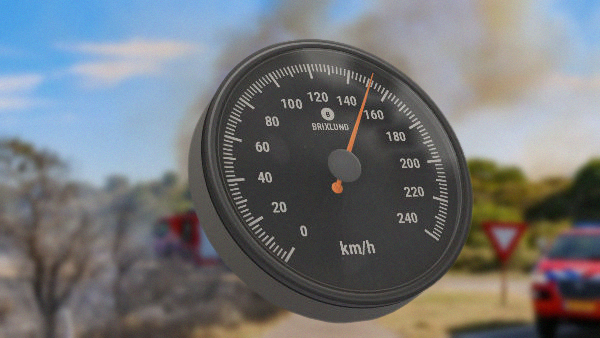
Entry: **150** km/h
